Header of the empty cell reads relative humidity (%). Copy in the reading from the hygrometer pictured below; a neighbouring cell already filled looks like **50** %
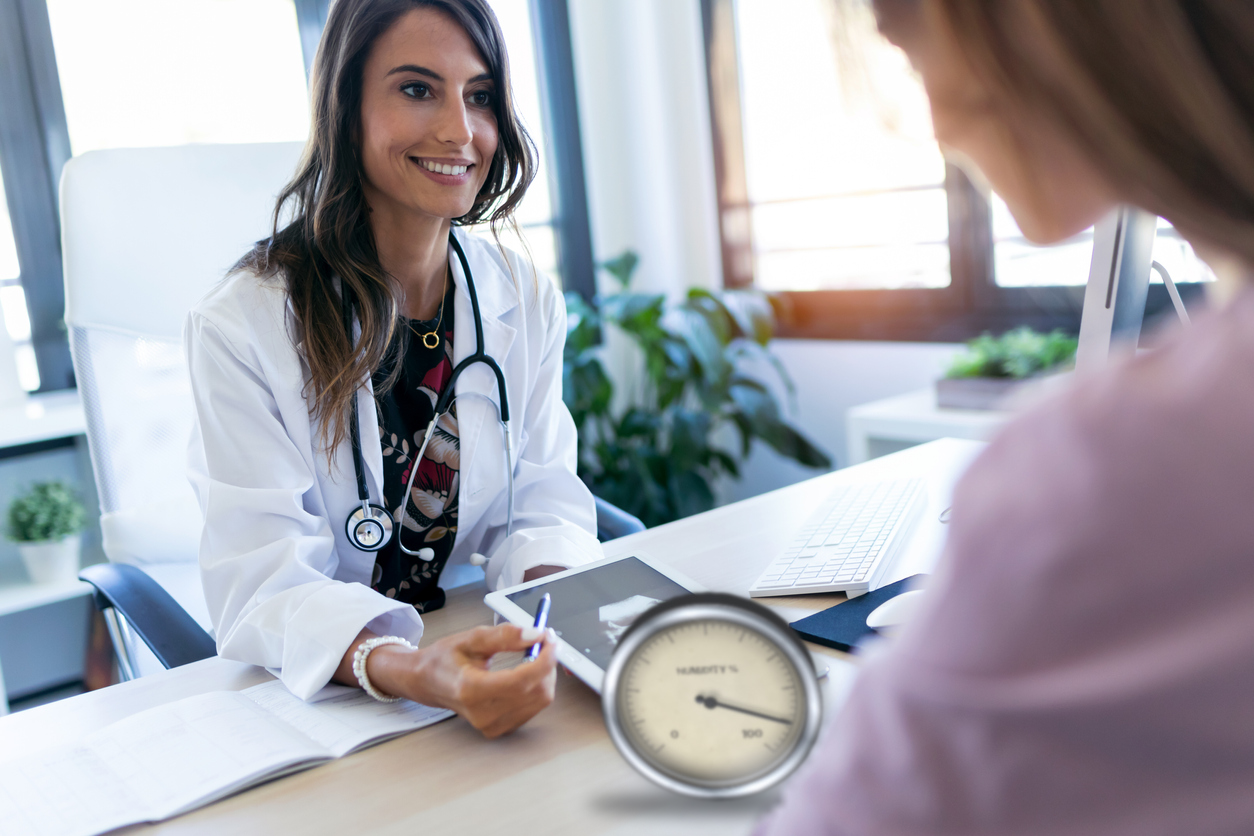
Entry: **90** %
